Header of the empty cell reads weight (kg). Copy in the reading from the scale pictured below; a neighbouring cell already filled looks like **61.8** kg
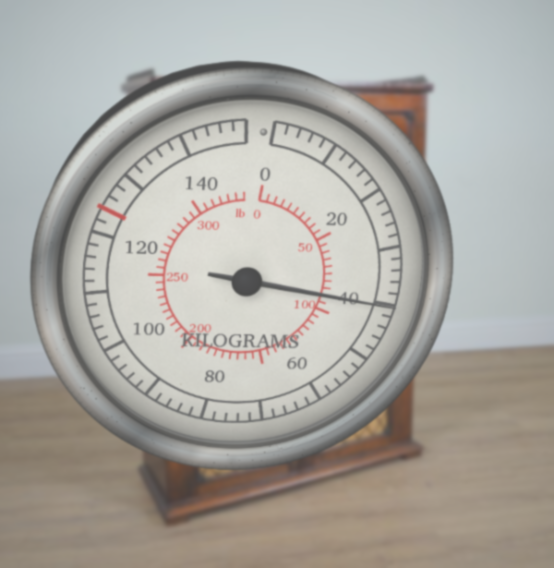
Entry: **40** kg
